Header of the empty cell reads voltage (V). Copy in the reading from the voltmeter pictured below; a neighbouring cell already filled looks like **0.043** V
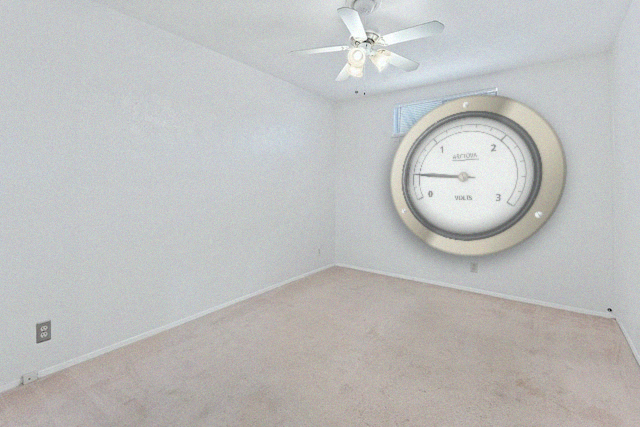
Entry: **0.4** V
